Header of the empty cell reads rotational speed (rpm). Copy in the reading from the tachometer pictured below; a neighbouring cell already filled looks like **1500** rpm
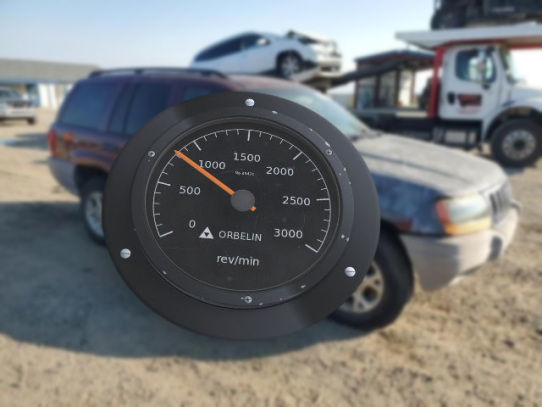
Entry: **800** rpm
